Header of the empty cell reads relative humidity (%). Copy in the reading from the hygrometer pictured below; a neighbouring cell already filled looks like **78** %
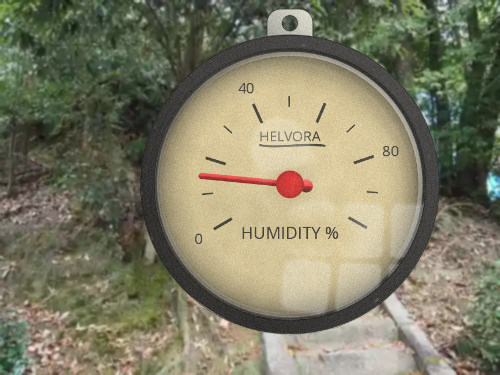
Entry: **15** %
